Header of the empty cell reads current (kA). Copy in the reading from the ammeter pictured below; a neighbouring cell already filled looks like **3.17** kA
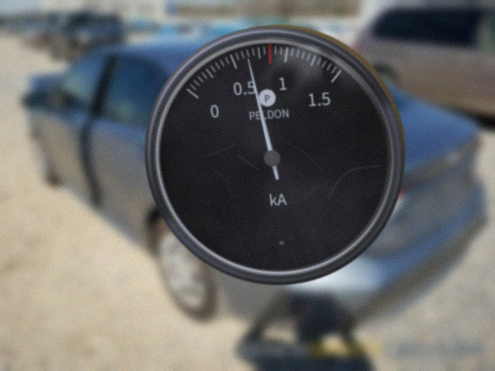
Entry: **0.65** kA
